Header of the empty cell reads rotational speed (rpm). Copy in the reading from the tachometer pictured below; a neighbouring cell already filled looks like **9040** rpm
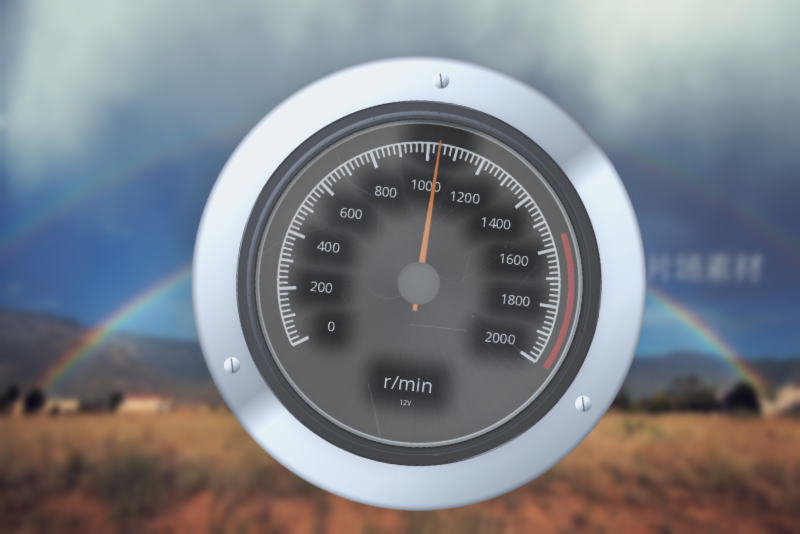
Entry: **1040** rpm
